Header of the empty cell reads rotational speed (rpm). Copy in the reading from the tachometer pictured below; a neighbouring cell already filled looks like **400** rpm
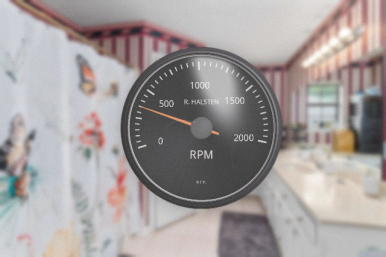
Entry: **350** rpm
